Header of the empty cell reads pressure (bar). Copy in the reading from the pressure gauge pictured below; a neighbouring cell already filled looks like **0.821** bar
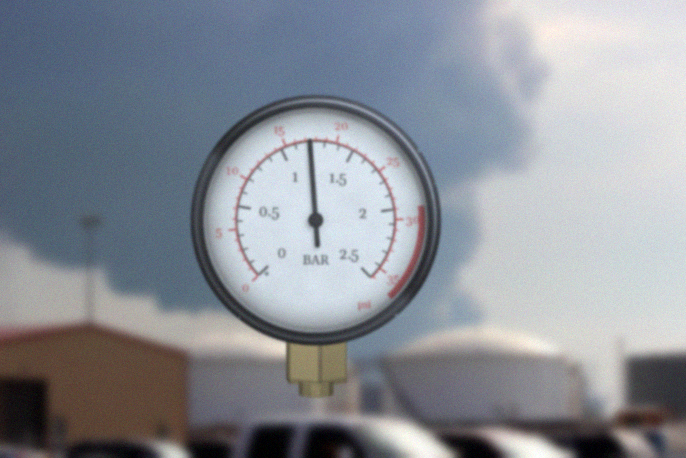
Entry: **1.2** bar
